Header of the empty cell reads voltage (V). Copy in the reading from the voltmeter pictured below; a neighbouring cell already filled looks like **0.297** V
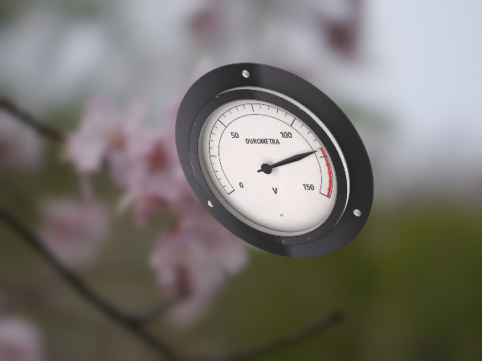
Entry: **120** V
